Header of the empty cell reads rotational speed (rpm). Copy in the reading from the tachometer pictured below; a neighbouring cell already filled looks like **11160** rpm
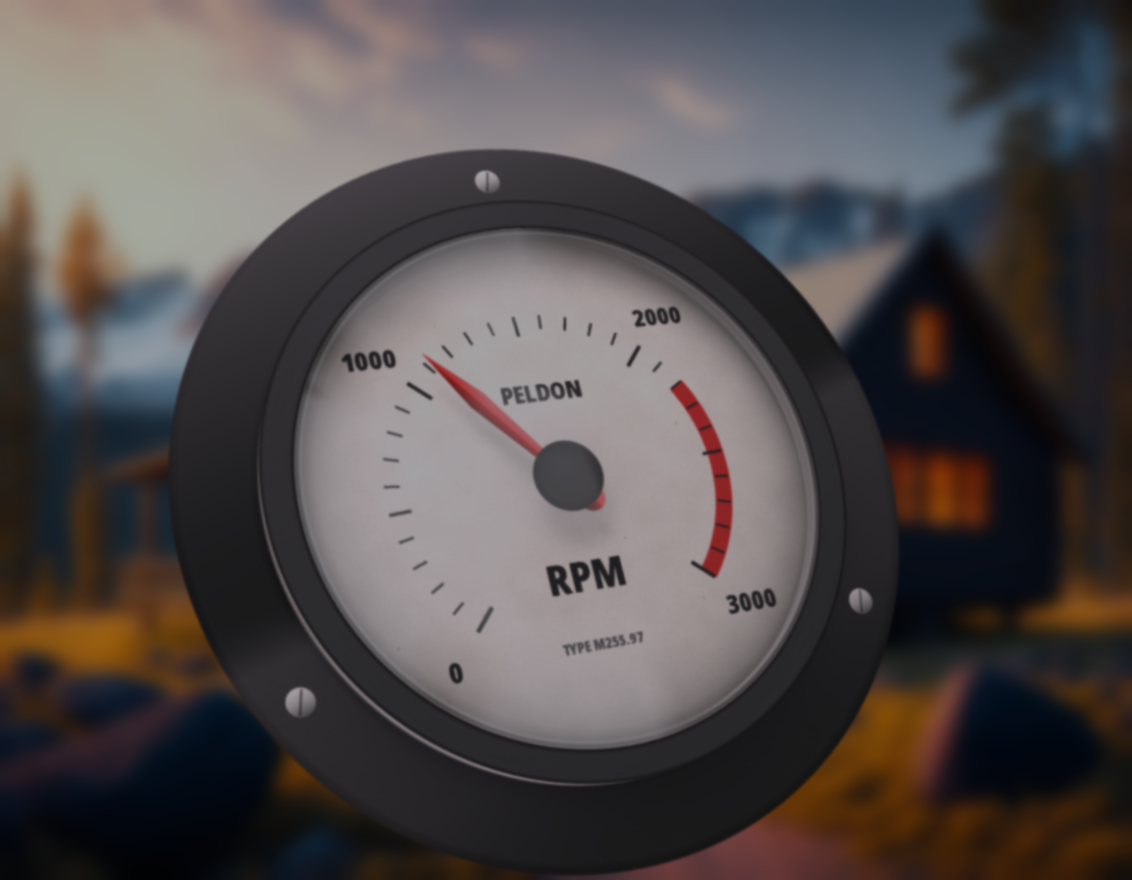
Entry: **1100** rpm
